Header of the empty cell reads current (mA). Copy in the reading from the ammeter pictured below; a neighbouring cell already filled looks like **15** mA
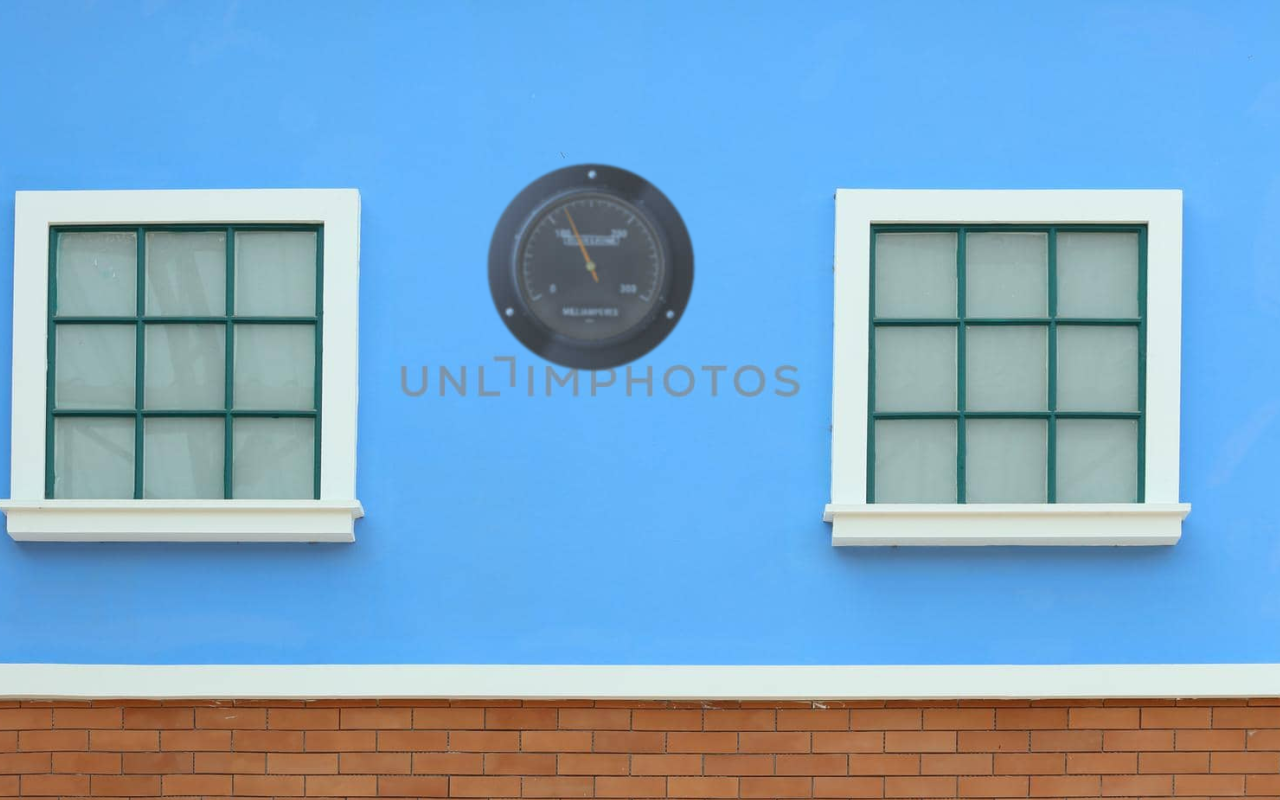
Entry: **120** mA
